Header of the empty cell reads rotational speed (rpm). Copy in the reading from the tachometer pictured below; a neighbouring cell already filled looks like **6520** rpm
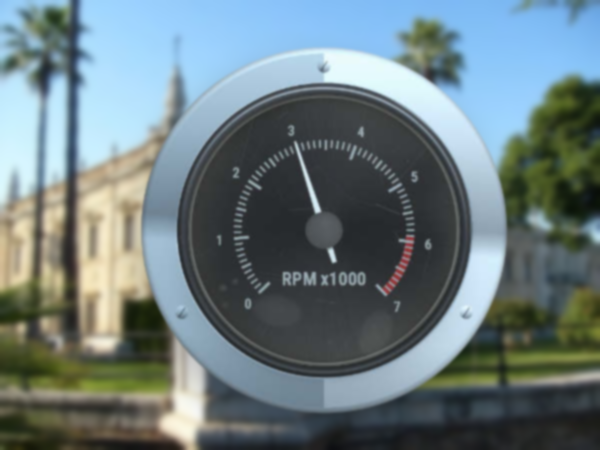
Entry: **3000** rpm
